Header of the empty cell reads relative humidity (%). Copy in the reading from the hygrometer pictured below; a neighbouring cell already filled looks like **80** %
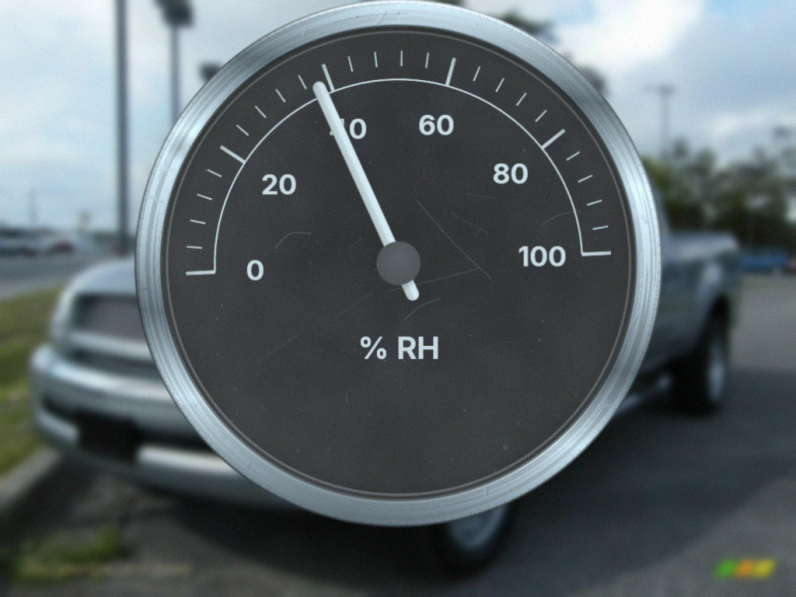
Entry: **38** %
